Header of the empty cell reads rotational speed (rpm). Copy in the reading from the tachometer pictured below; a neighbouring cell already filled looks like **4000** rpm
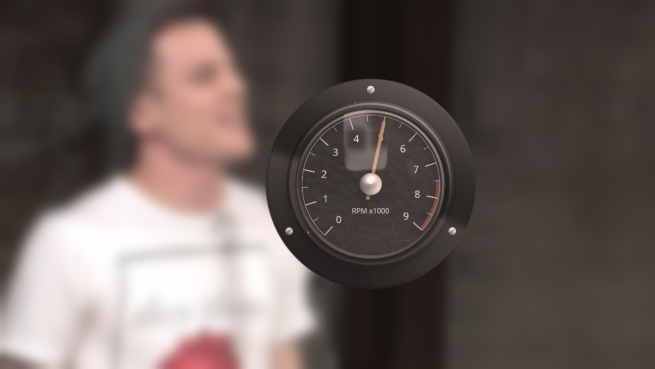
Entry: **5000** rpm
